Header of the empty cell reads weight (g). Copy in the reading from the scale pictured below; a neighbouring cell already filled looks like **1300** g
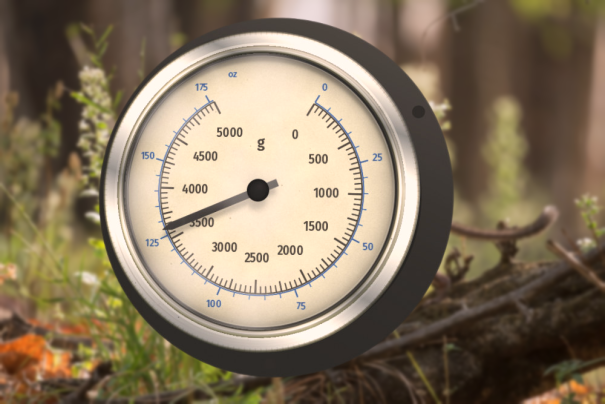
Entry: **3600** g
